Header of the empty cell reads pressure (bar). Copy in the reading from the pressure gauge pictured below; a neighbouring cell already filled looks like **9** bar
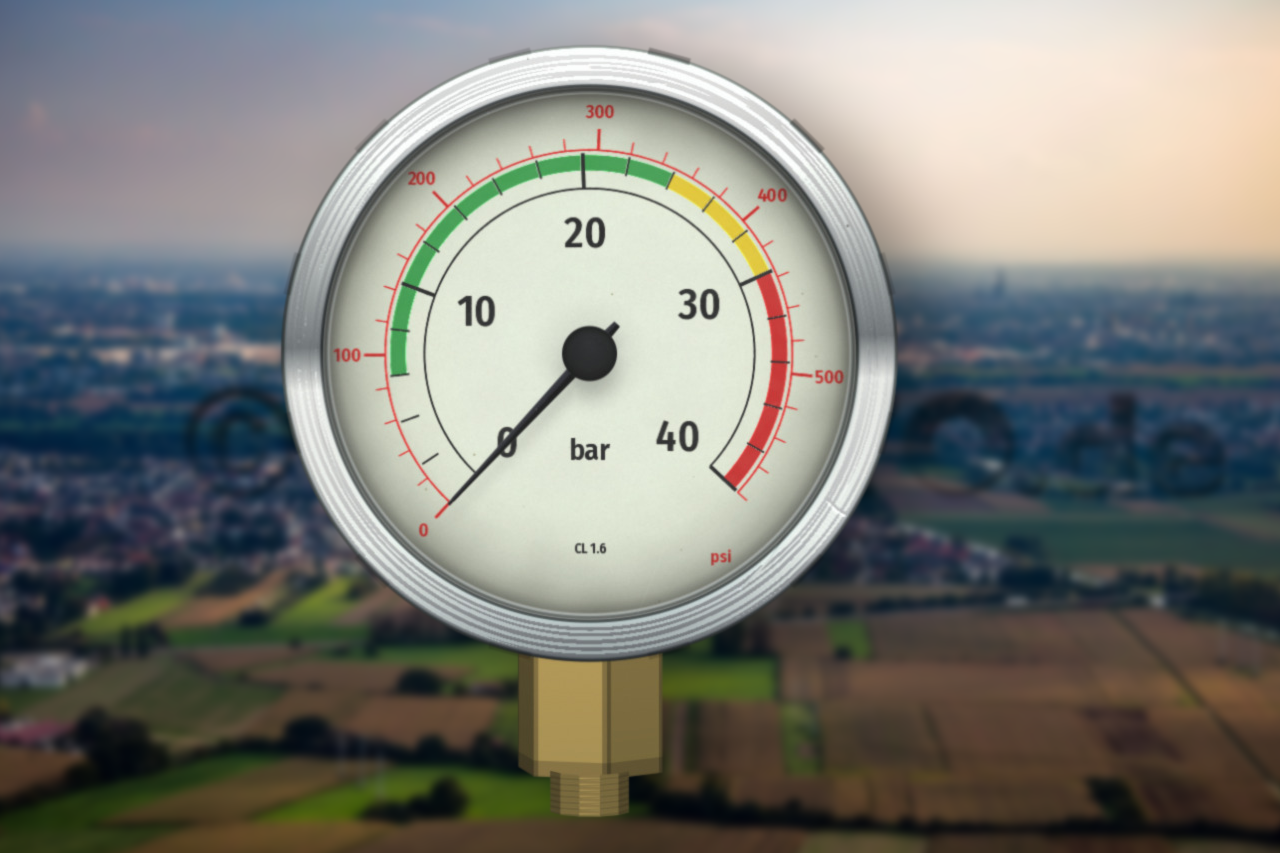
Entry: **0** bar
